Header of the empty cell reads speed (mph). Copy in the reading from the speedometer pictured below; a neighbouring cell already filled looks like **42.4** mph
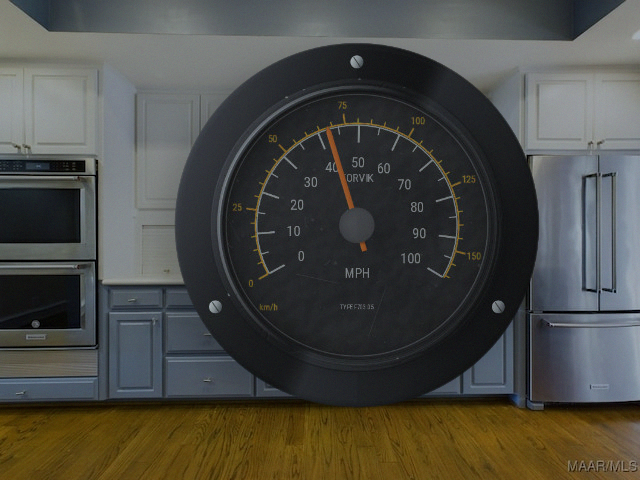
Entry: **42.5** mph
